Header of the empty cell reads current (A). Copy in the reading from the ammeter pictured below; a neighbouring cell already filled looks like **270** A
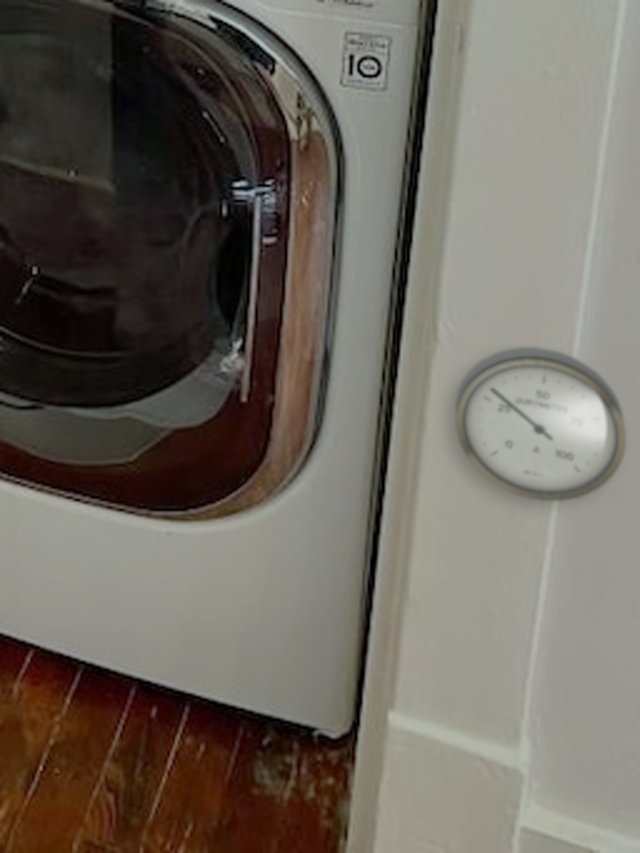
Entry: **30** A
